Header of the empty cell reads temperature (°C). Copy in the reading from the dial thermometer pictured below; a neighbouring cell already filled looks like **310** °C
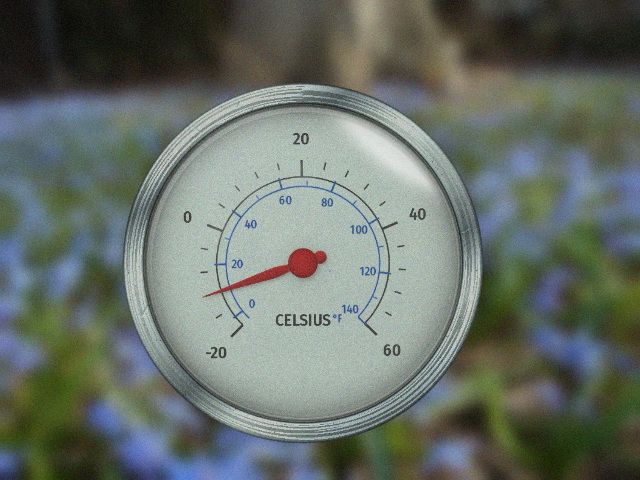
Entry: **-12** °C
